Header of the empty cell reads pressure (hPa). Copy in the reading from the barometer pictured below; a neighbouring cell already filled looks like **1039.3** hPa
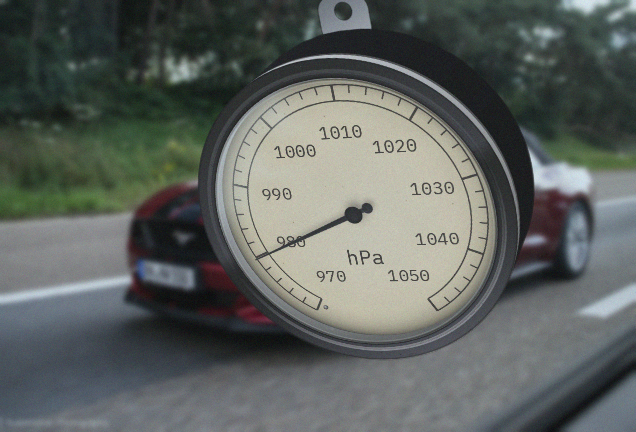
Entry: **980** hPa
